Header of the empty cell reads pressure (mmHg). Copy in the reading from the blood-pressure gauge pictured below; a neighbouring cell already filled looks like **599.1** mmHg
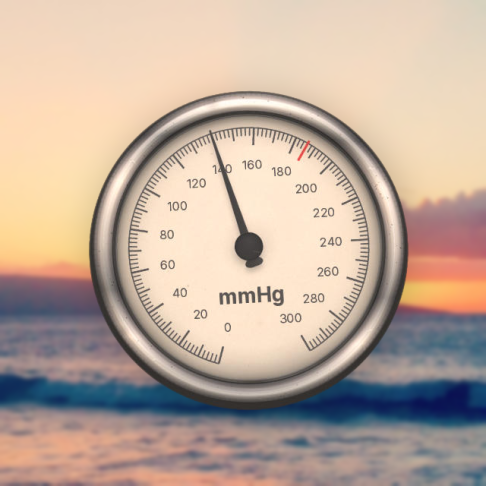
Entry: **140** mmHg
